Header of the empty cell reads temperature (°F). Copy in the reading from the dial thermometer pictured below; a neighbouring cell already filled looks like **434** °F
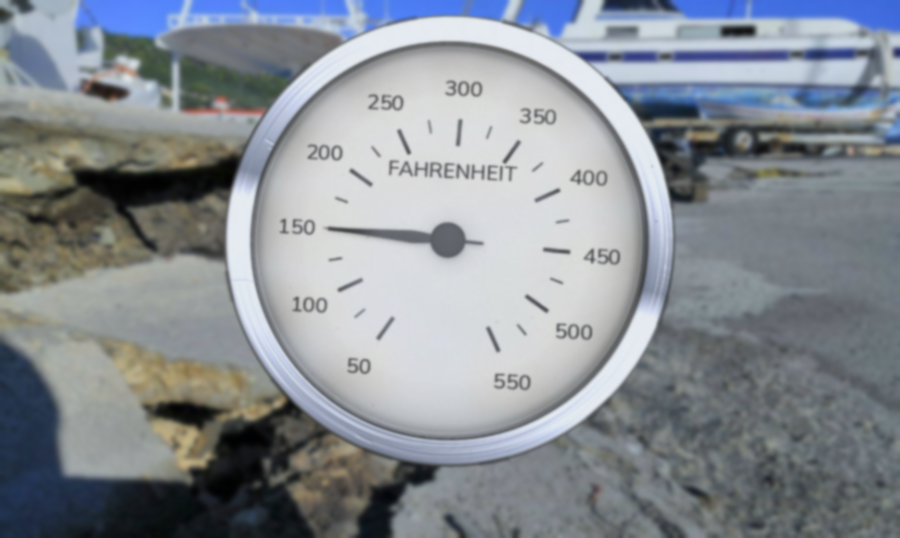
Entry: **150** °F
